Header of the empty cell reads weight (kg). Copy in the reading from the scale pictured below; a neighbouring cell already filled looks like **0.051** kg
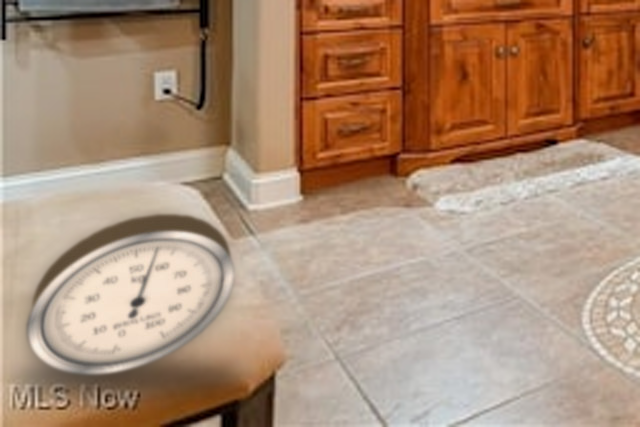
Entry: **55** kg
